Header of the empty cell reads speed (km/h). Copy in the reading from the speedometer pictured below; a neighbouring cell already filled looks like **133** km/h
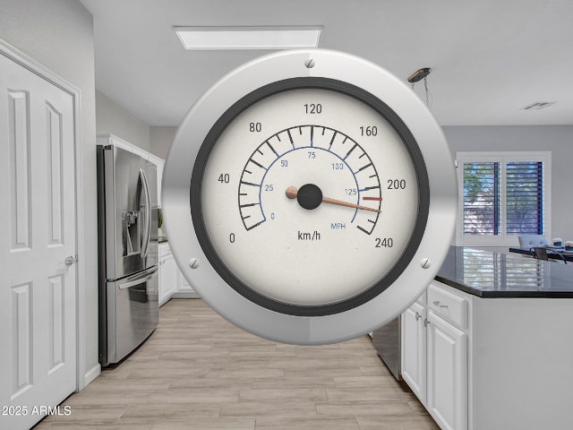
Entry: **220** km/h
